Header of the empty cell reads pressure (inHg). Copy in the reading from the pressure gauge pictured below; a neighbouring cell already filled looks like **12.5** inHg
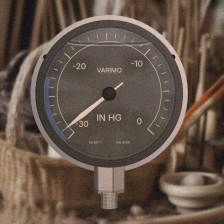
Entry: **-29** inHg
